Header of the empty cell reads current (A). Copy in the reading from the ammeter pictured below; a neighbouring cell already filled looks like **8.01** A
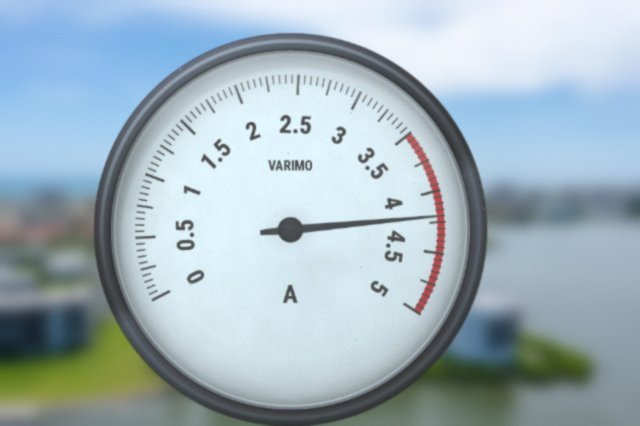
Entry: **4.2** A
